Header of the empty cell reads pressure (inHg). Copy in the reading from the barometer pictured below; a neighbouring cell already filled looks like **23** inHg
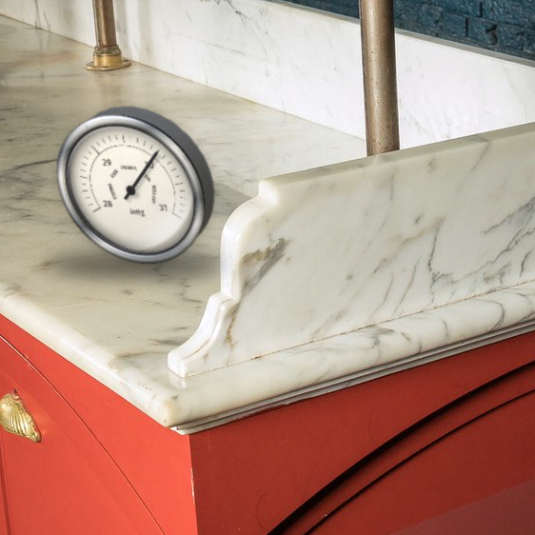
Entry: **30** inHg
